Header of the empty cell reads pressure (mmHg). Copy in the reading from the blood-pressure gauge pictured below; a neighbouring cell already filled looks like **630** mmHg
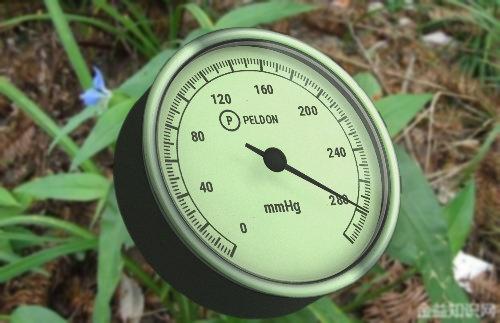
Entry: **280** mmHg
